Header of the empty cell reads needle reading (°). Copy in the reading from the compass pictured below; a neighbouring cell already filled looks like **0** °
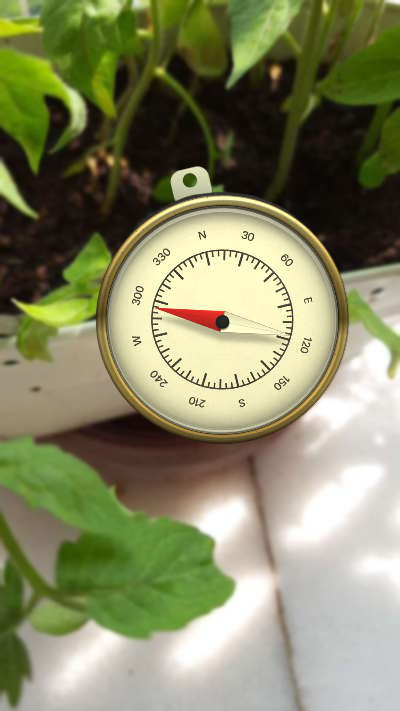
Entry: **295** °
